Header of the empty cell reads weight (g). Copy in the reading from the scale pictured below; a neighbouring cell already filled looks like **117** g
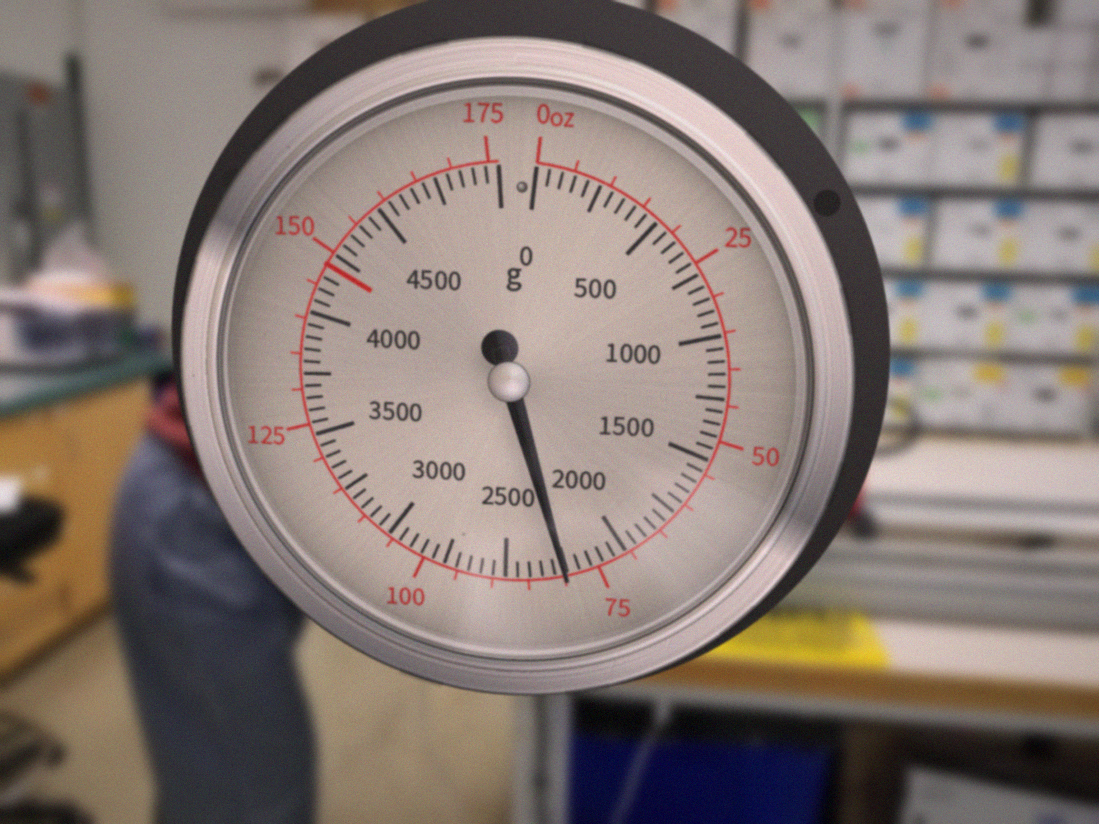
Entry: **2250** g
